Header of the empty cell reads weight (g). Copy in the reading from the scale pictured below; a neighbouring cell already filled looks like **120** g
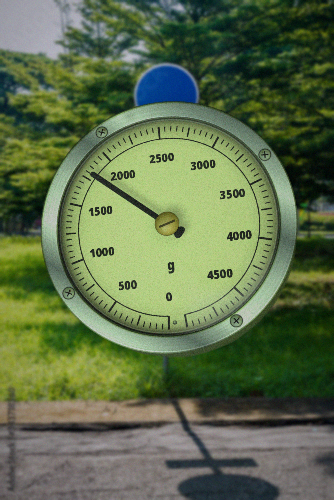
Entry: **1800** g
